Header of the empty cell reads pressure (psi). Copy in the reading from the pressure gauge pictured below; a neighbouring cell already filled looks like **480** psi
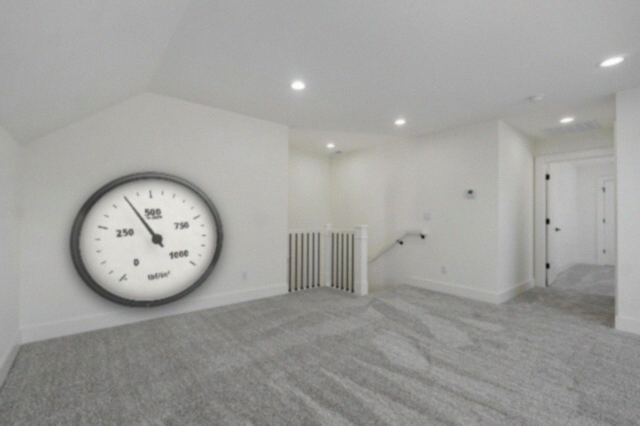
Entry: **400** psi
